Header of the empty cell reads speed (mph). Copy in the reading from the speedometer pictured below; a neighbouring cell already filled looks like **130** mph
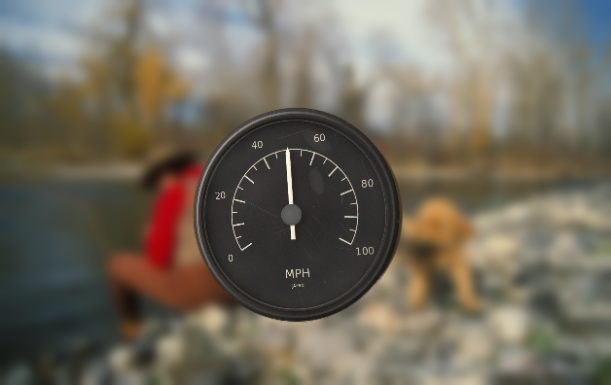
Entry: **50** mph
